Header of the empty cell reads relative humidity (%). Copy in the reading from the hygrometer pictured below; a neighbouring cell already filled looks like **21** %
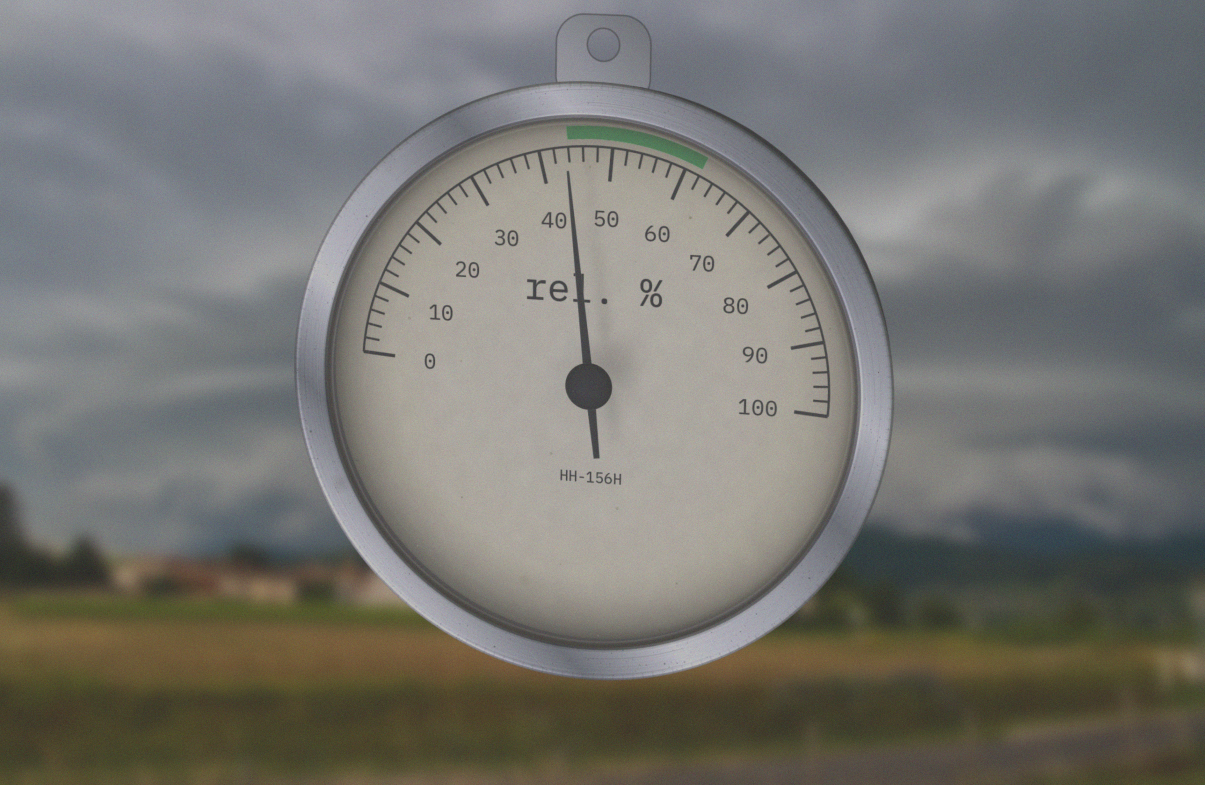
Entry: **44** %
